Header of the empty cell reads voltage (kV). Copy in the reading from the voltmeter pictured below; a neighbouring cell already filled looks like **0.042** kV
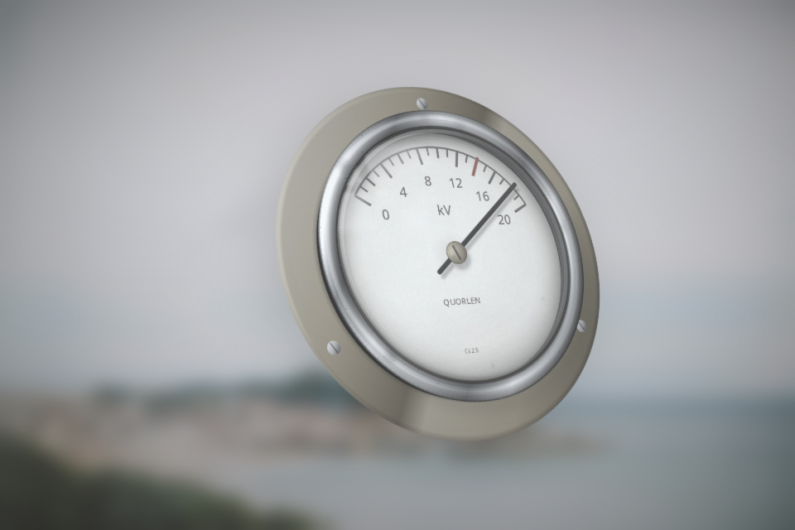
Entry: **18** kV
